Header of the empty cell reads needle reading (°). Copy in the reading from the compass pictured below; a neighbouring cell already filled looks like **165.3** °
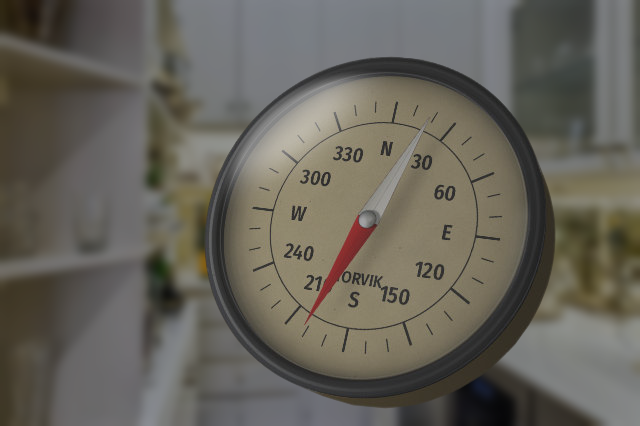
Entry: **200** °
